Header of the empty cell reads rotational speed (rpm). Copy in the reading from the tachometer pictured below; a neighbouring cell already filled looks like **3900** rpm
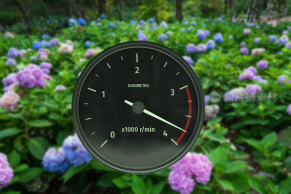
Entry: **3750** rpm
